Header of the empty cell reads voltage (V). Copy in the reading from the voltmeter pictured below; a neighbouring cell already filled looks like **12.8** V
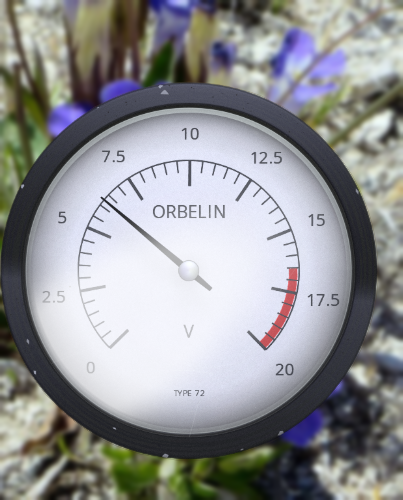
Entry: **6.25** V
